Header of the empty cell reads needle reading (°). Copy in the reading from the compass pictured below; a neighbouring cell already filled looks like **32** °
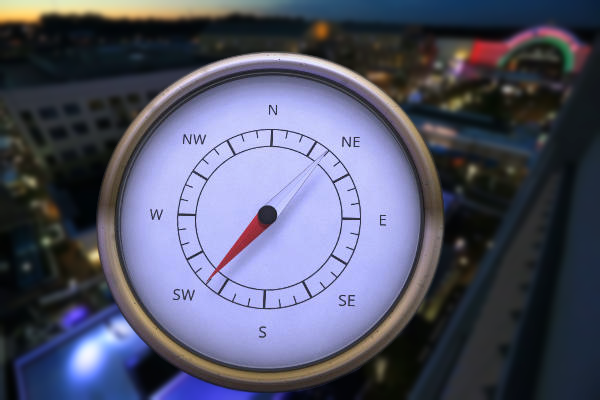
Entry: **220** °
